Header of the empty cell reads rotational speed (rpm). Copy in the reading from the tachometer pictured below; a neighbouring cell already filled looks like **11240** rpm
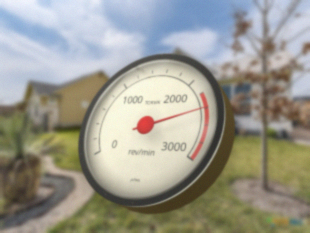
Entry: **2400** rpm
